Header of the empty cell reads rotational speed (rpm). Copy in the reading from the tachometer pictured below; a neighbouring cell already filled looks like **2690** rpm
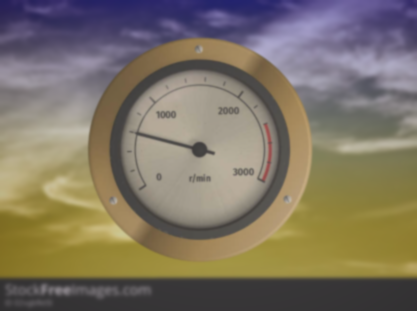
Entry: **600** rpm
